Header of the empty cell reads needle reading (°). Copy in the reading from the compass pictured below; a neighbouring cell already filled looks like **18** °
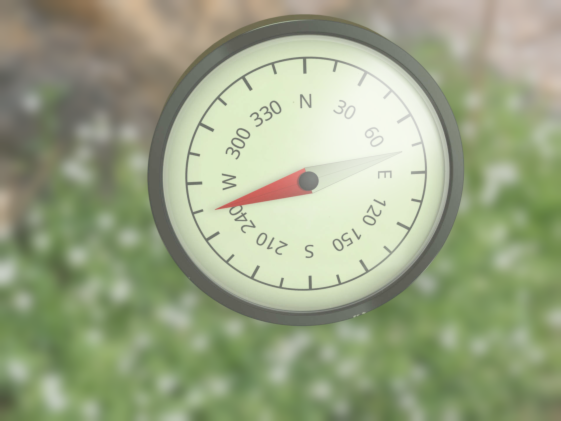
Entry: **255** °
